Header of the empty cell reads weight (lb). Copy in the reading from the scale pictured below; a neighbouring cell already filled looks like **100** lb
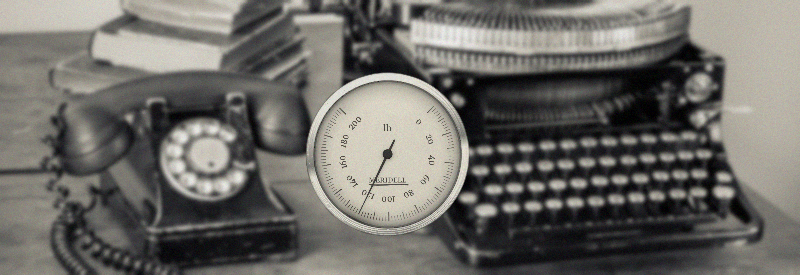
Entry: **120** lb
